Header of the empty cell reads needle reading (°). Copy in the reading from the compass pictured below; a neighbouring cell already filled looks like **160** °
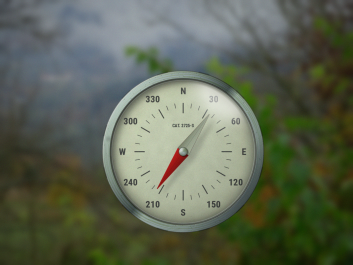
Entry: **215** °
